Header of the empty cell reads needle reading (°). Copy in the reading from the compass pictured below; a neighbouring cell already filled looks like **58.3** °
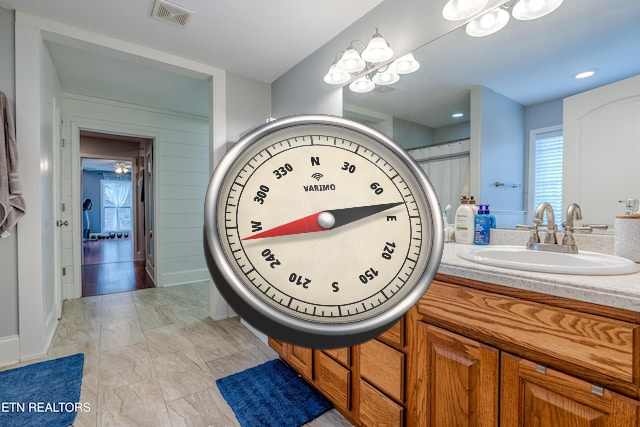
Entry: **260** °
